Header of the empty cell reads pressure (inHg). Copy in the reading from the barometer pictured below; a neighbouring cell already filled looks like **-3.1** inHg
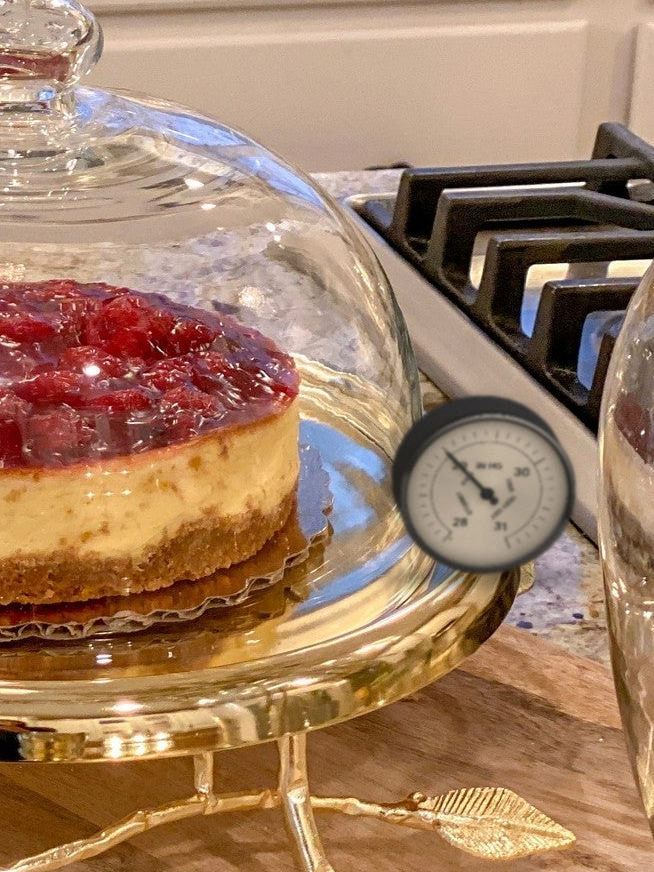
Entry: **29** inHg
